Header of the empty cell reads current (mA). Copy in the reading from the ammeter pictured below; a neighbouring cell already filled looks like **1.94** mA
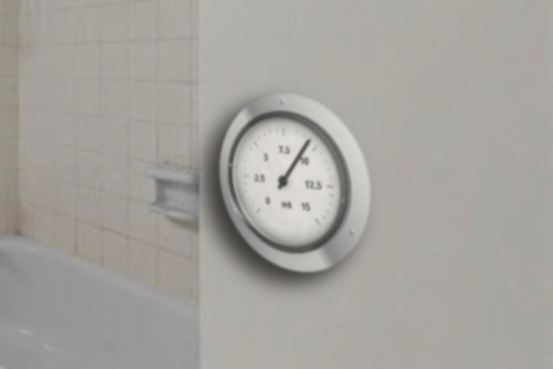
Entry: **9.5** mA
